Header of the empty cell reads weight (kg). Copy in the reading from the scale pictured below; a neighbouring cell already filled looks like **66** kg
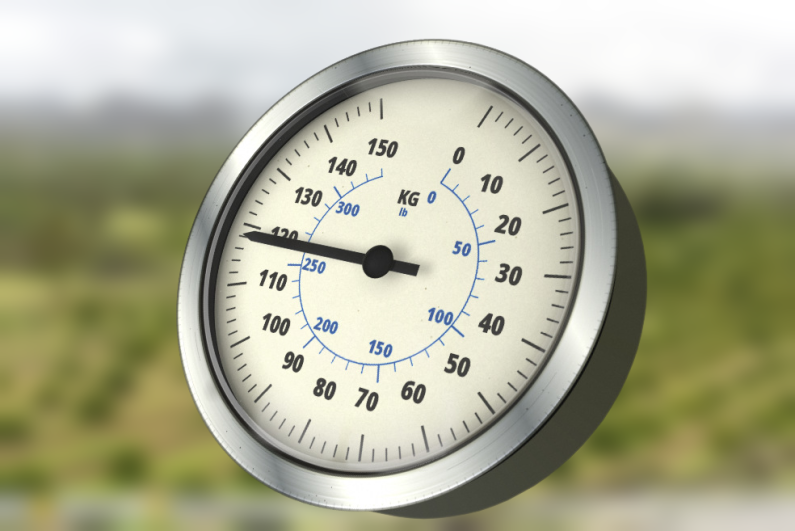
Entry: **118** kg
